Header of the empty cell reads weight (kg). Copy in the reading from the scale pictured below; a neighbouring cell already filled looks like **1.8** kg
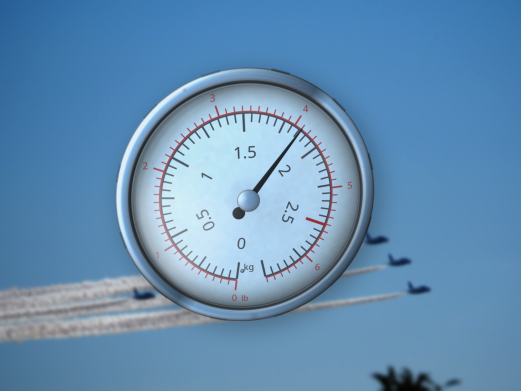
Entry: **1.85** kg
